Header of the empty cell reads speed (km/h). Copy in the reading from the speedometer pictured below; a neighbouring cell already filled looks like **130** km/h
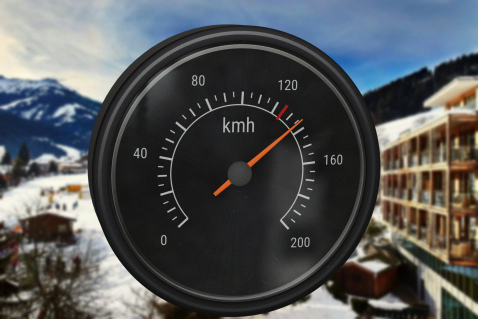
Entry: **135** km/h
